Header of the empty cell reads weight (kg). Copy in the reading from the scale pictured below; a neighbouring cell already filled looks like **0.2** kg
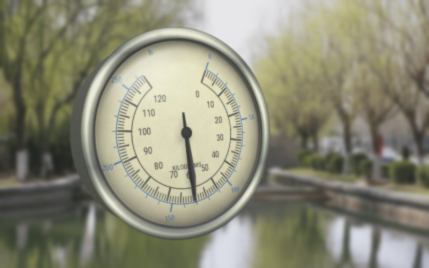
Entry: **60** kg
